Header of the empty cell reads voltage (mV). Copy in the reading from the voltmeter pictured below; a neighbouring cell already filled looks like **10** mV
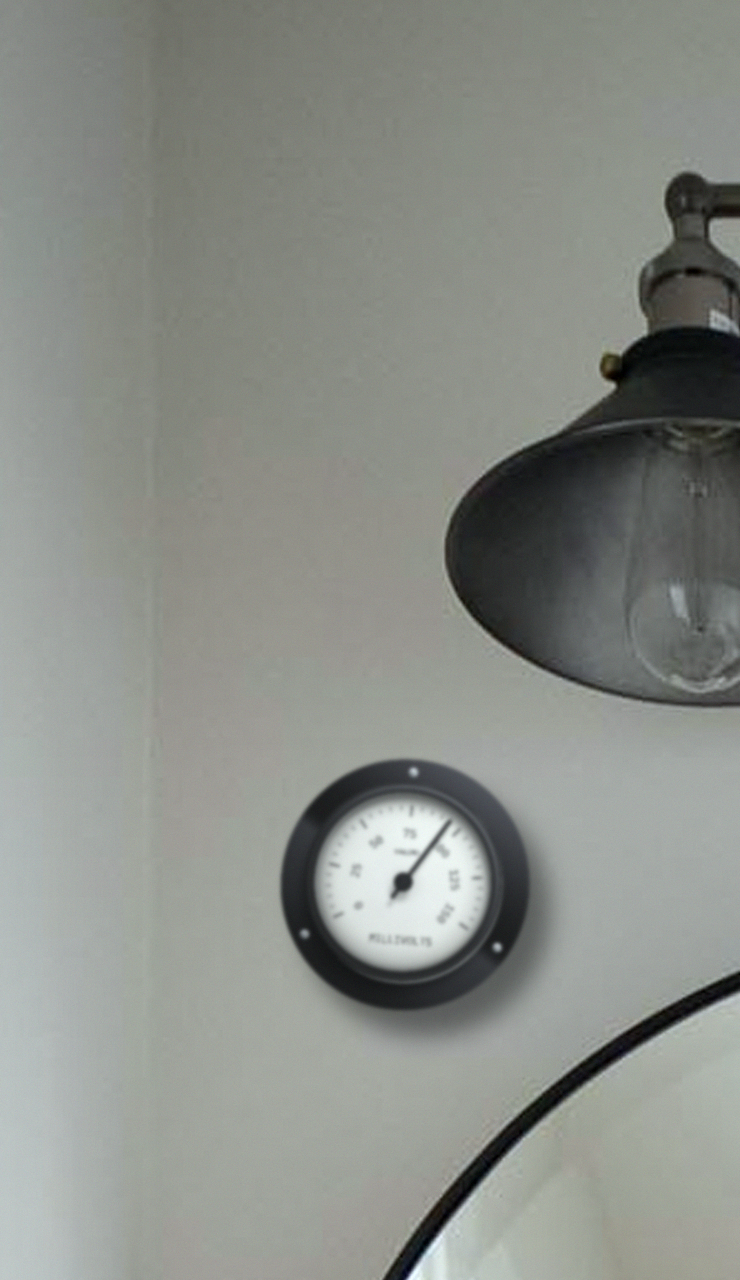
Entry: **95** mV
